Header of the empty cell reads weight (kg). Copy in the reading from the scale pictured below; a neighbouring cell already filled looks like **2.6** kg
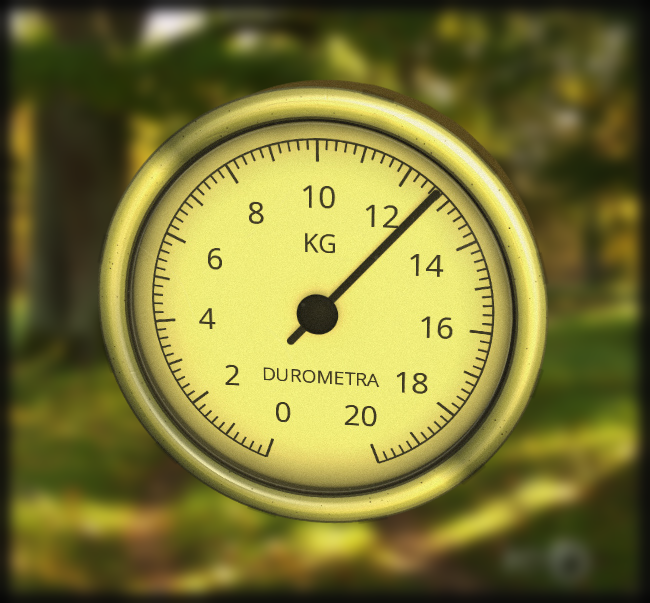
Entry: **12.7** kg
